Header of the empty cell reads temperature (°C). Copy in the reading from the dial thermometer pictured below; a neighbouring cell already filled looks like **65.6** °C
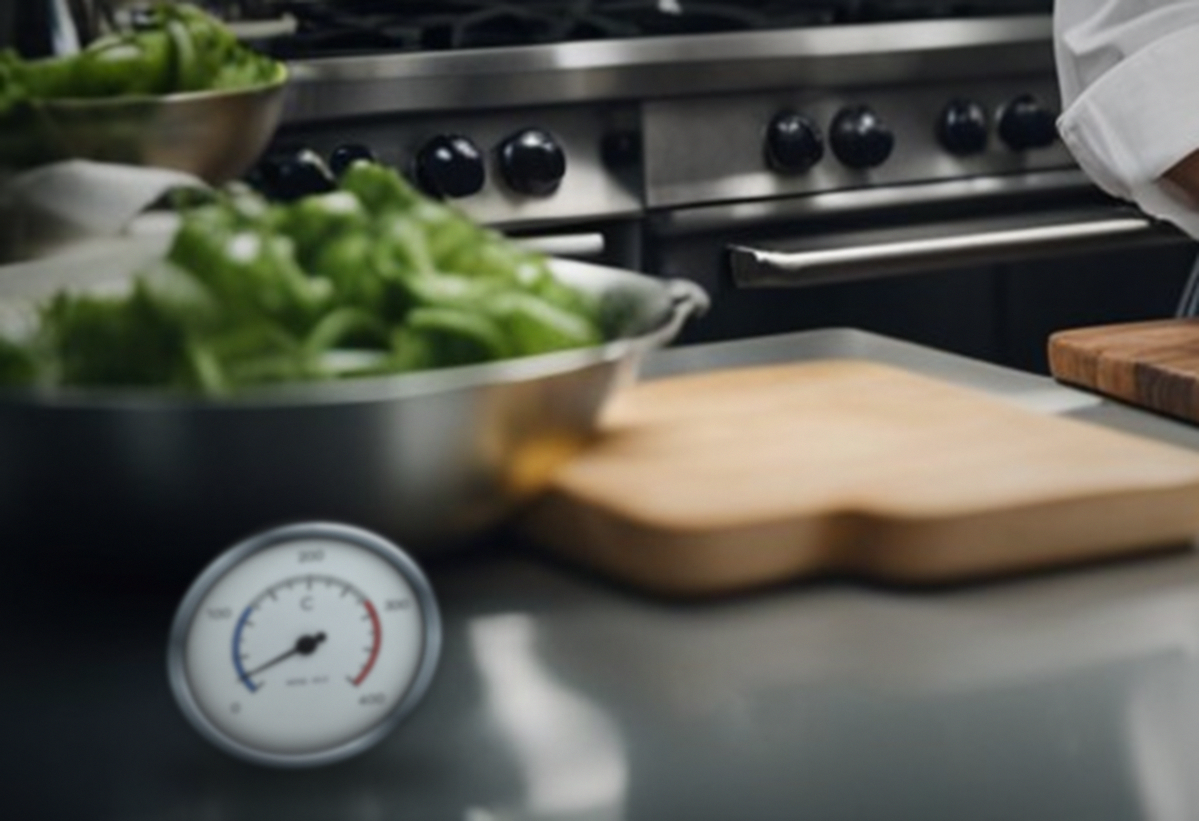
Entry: **25** °C
